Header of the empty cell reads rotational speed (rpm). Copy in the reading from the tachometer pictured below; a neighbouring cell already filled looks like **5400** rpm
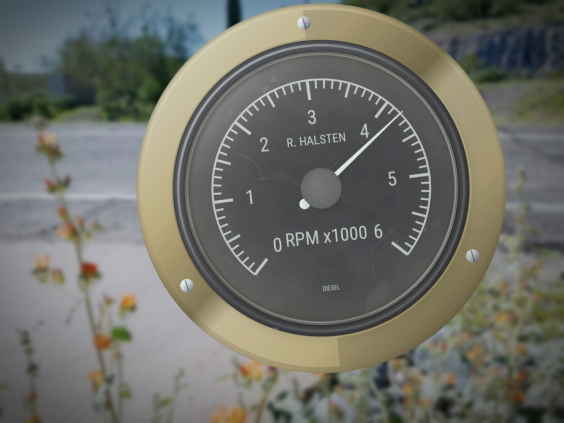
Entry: **4200** rpm
